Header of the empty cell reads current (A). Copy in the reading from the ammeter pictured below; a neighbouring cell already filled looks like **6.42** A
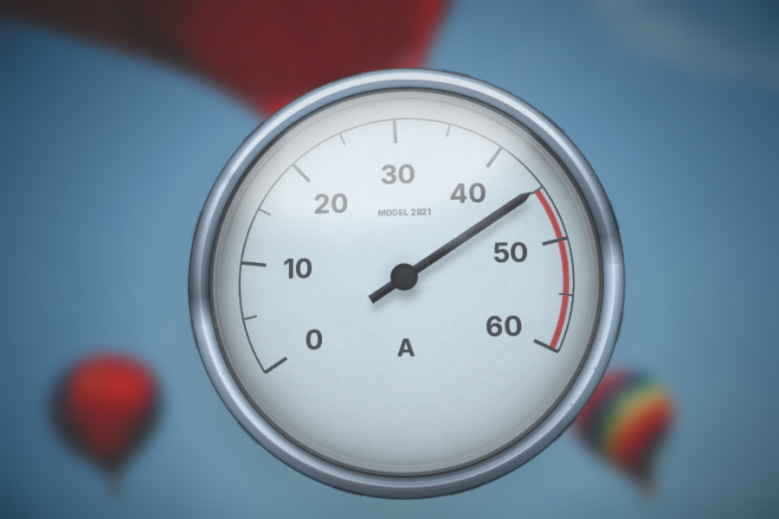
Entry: **45** A
